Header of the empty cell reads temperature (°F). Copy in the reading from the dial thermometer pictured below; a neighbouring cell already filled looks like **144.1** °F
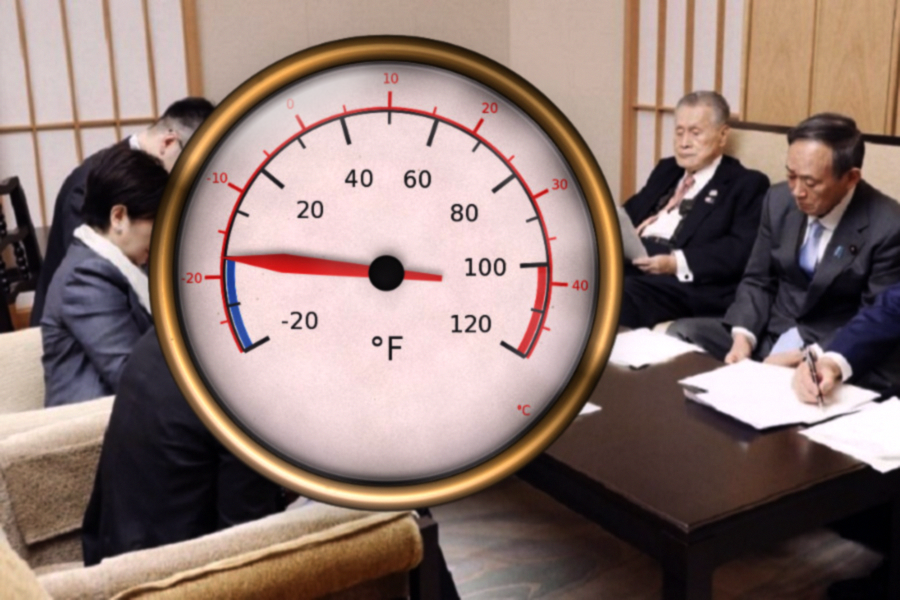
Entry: **0** °F
